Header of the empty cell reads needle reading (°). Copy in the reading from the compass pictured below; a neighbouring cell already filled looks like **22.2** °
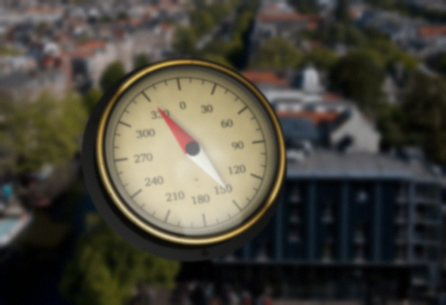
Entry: **330** °
